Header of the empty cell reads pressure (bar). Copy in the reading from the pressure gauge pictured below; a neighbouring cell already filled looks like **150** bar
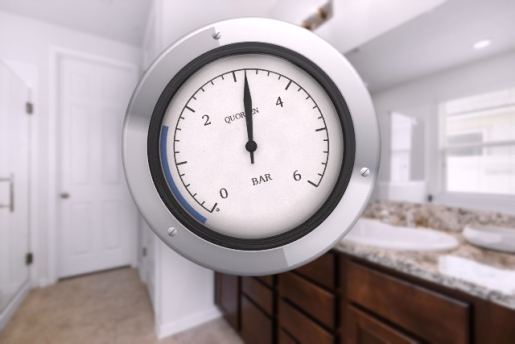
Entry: **3.2** bar
